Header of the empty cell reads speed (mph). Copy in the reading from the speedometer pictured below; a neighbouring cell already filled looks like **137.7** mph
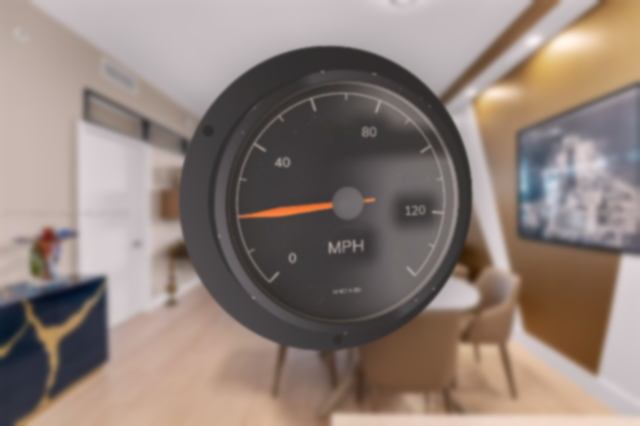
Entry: **20** mph
